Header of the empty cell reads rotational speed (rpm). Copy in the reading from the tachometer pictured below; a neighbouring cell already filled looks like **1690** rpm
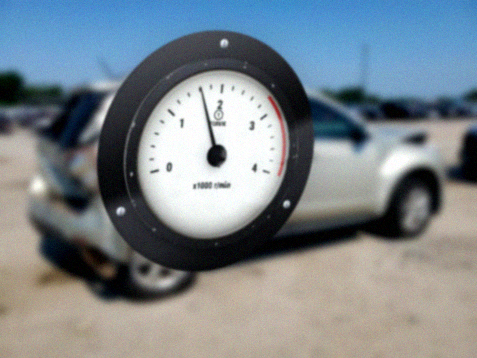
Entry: **1600** rpm
